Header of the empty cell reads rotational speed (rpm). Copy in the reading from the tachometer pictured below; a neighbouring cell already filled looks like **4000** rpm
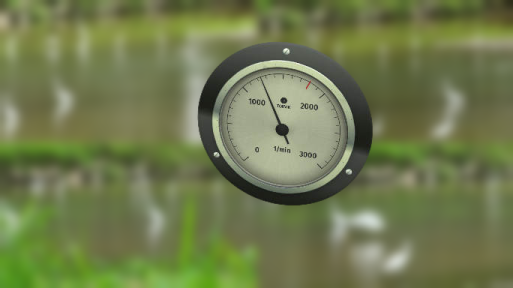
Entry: **1250** rpm
